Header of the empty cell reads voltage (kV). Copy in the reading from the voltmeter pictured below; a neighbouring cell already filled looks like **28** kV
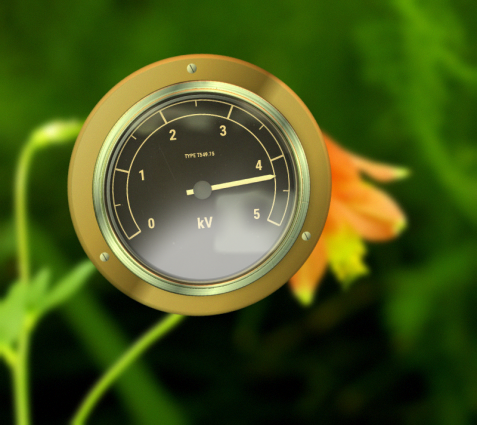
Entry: **4.25** kV
